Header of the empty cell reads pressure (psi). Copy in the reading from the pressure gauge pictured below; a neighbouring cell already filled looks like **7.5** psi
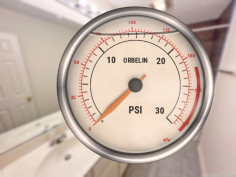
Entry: **0** psi
